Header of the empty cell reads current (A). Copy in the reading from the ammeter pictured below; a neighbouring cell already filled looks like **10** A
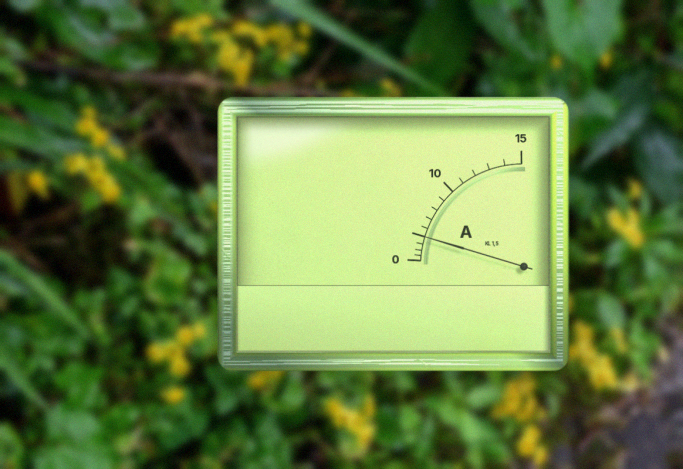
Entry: **5** A
